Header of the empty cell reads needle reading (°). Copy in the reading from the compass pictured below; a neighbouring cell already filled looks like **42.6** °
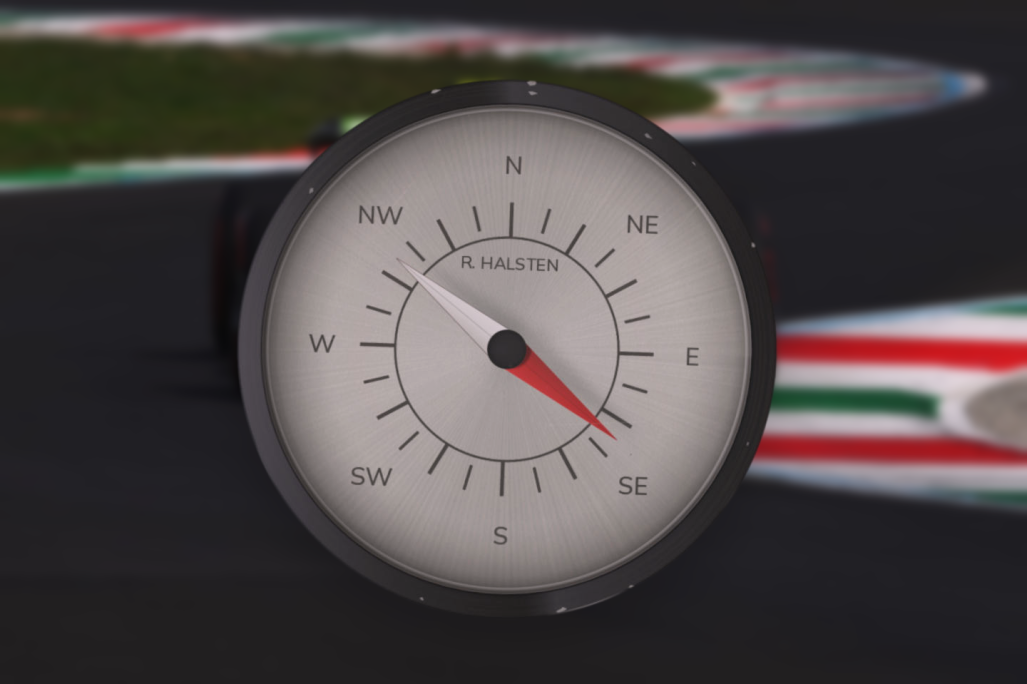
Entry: **127.5** °
